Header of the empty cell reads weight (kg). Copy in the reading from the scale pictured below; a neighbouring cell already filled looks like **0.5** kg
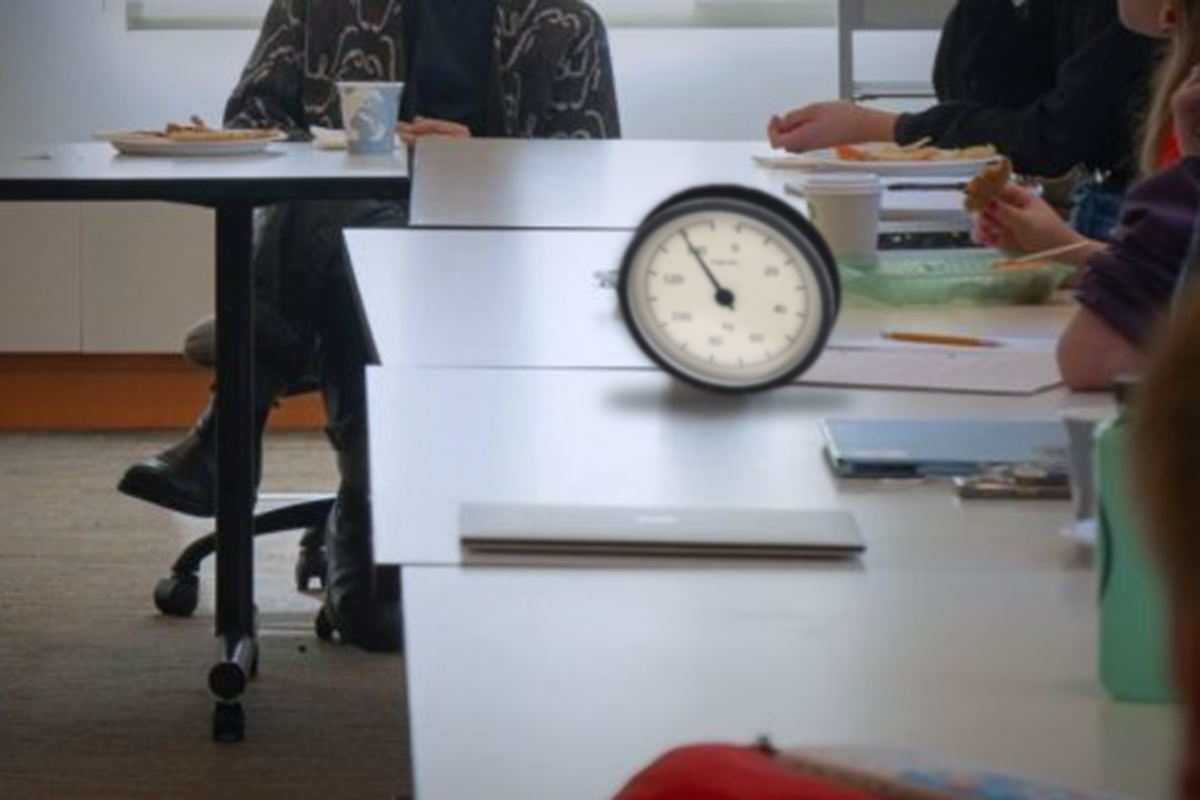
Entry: **140** kg
